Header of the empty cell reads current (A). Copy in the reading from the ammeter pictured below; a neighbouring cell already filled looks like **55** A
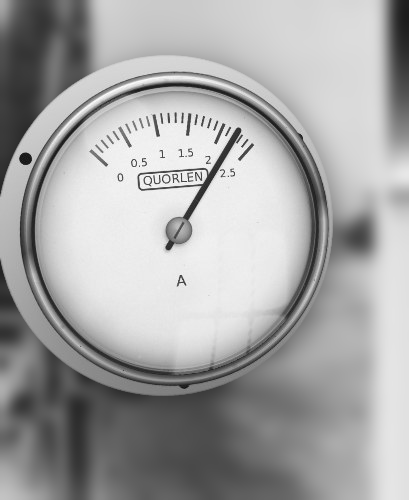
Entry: **2.2** A
